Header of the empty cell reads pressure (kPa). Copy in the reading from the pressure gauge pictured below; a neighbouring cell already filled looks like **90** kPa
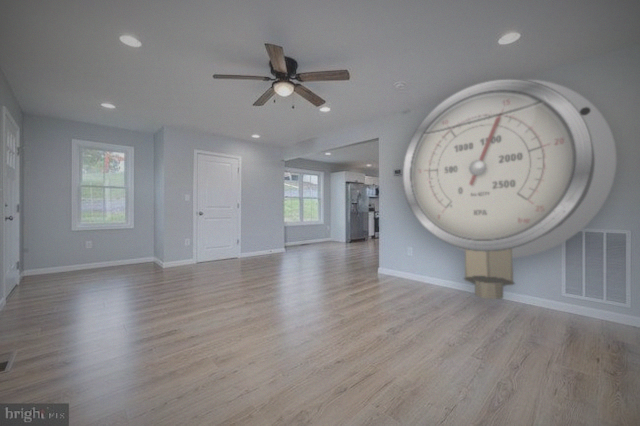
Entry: **1500** kPa
